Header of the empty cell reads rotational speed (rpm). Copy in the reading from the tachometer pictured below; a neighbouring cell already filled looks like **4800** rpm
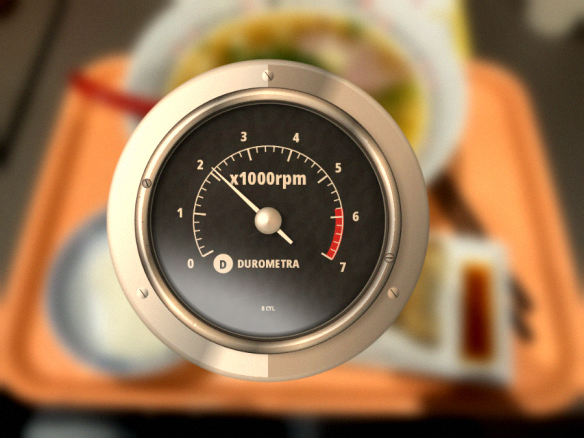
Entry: **2100** rpm
